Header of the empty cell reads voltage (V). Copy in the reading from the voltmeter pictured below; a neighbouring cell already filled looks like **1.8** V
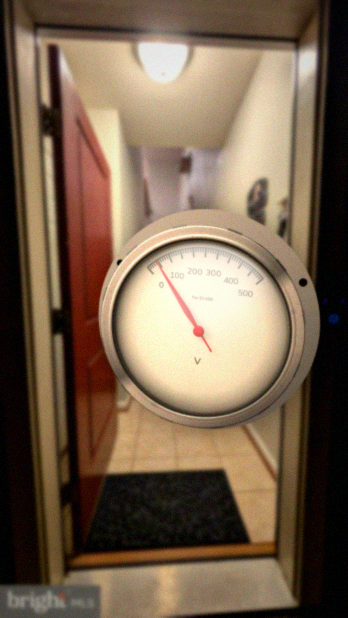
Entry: **50** V
